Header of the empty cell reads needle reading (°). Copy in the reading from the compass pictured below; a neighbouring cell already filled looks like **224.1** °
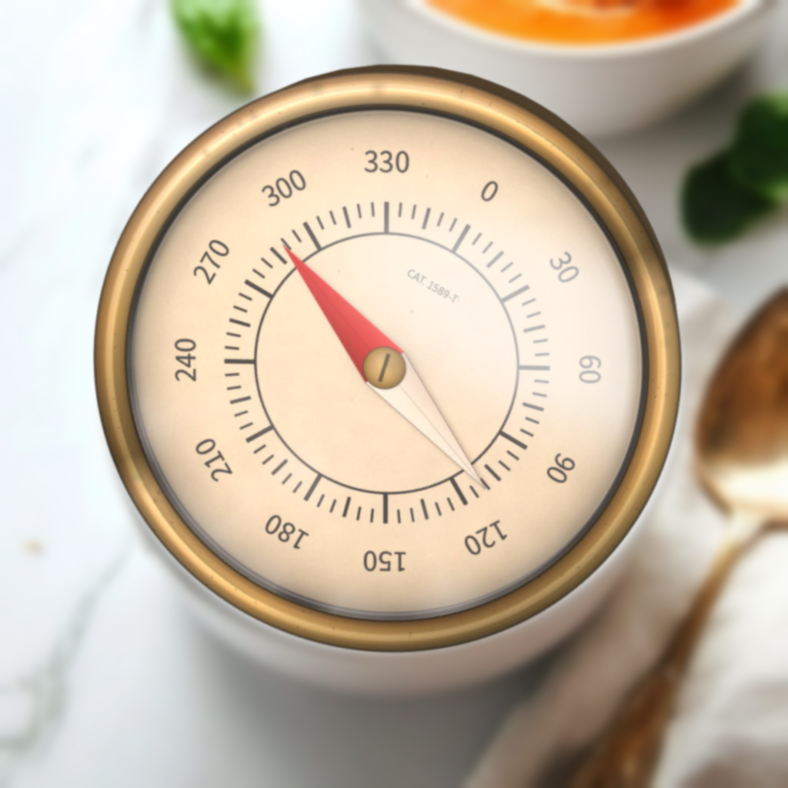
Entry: **290** °
